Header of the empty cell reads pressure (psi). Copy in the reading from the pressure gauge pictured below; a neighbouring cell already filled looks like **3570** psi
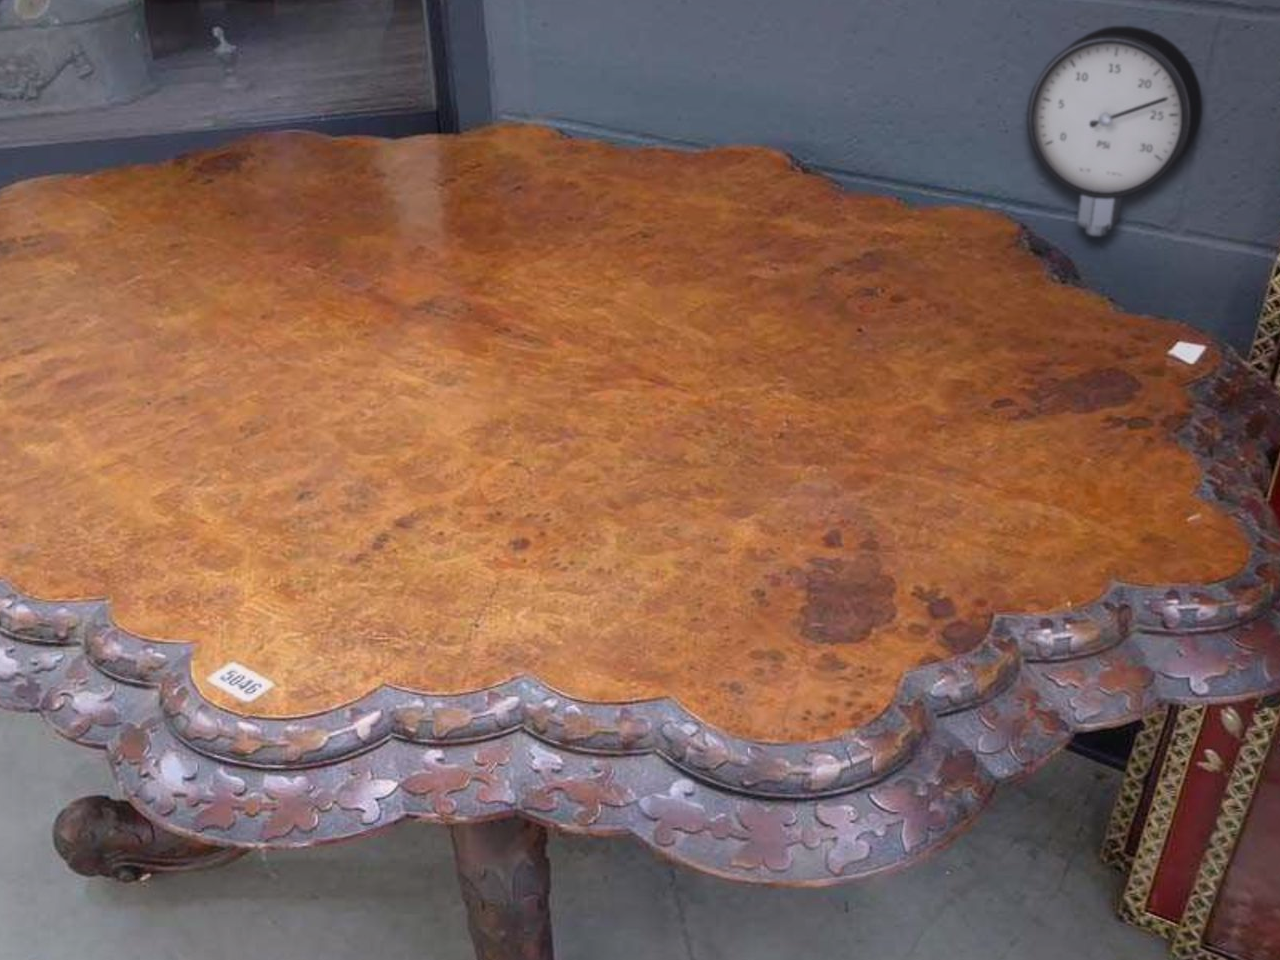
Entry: **23** psi
